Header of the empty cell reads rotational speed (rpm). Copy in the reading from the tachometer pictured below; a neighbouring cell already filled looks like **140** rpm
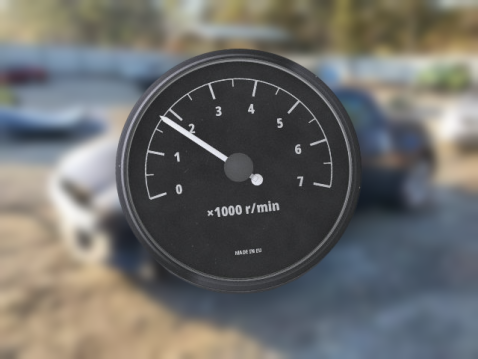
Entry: **1750** rpm
